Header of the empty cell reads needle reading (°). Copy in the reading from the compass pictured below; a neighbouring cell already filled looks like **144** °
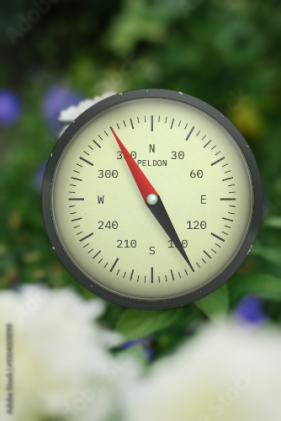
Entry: **330** °
